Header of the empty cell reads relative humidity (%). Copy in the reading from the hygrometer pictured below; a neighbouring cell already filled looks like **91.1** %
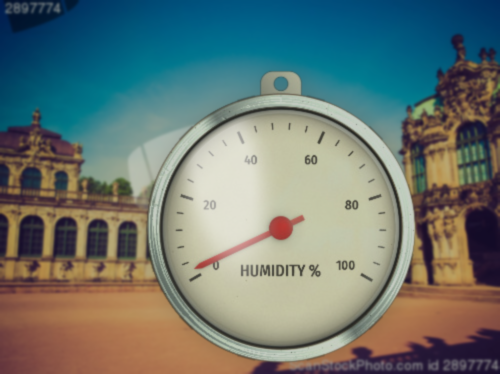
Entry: **2** %
